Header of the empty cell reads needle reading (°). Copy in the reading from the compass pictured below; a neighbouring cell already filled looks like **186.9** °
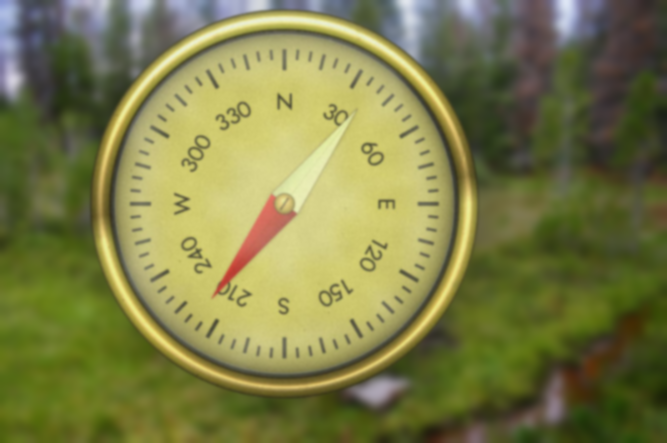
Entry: **217.5** °
